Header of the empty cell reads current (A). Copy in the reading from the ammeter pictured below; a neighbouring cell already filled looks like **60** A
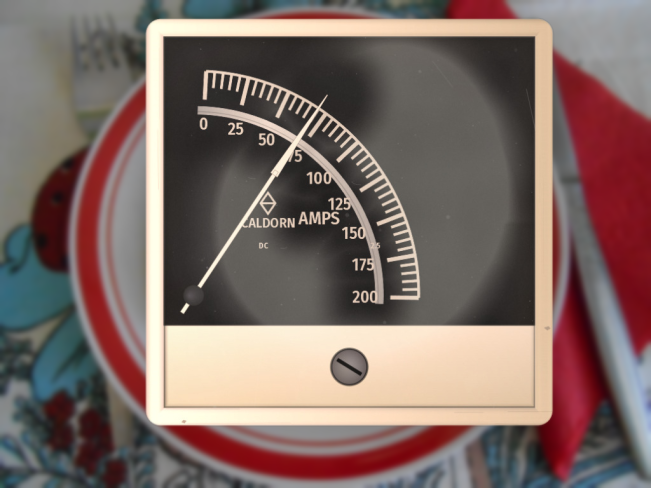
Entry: **70** A
